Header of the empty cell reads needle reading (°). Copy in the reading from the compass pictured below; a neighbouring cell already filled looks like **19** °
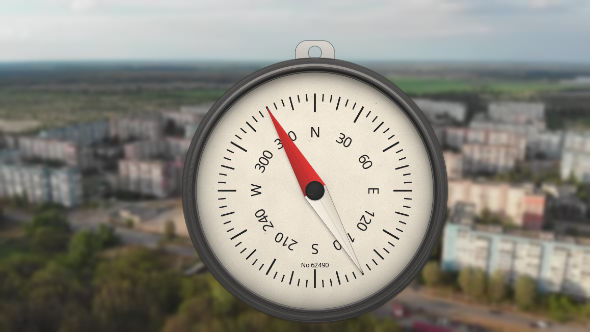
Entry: **330** °
